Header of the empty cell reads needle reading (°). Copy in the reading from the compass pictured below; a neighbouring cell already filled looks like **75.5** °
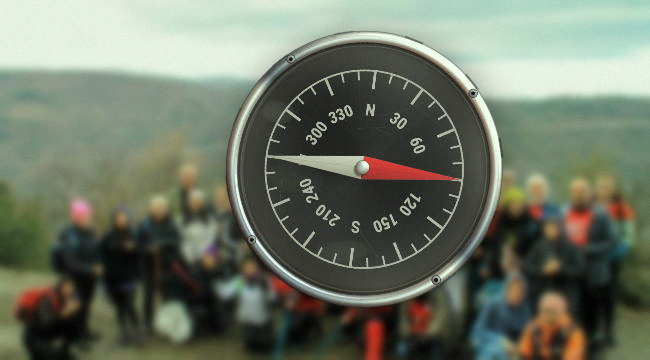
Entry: **90** °
